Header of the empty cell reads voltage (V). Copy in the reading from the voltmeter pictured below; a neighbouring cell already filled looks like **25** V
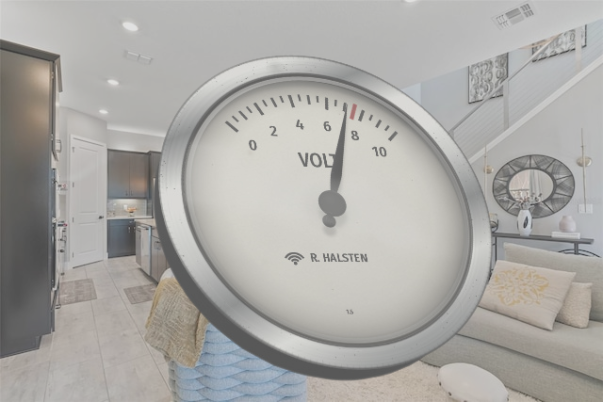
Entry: **7** V
